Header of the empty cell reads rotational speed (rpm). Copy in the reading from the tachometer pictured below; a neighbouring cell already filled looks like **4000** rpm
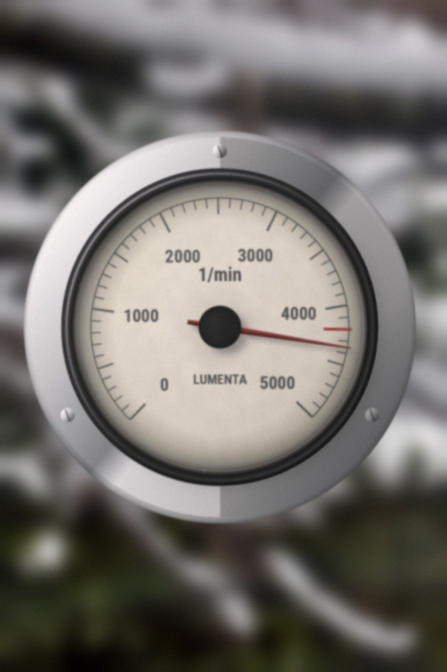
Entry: **4350** rpm
